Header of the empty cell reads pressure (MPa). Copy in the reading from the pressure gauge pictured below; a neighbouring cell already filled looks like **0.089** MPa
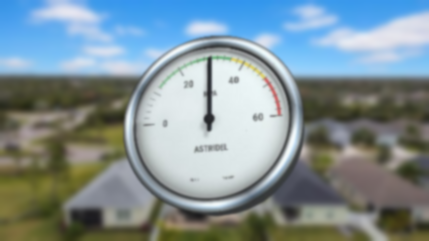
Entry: **30** MPa
